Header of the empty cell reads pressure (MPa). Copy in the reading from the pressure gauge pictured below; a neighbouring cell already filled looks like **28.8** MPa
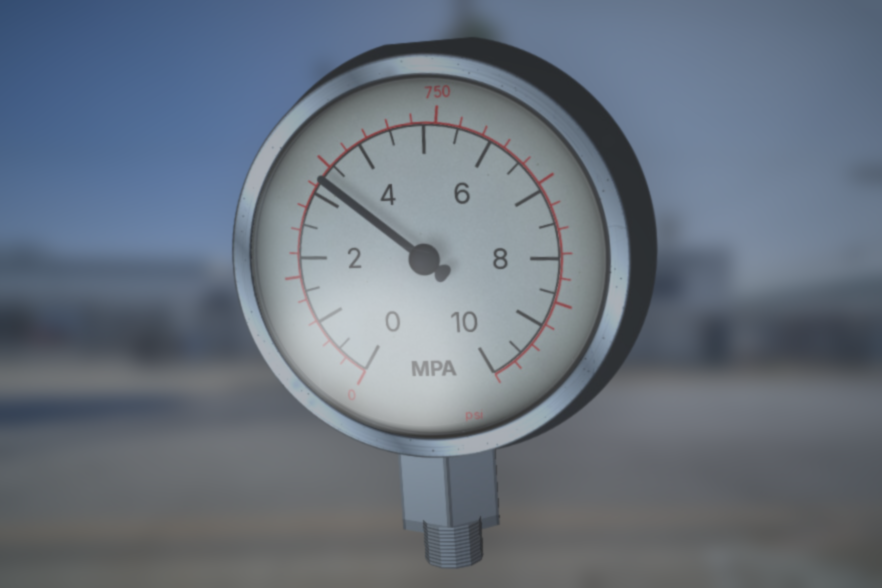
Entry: **3.25** MPa
